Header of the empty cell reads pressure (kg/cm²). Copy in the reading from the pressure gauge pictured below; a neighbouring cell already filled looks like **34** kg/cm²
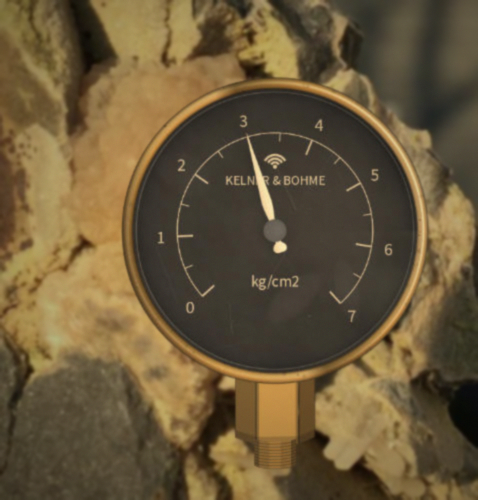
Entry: **3** kg/cm²
